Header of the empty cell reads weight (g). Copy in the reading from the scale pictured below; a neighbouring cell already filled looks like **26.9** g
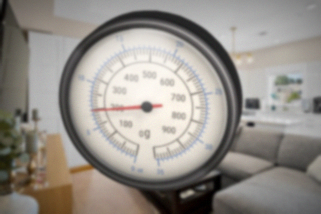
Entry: **200** g
